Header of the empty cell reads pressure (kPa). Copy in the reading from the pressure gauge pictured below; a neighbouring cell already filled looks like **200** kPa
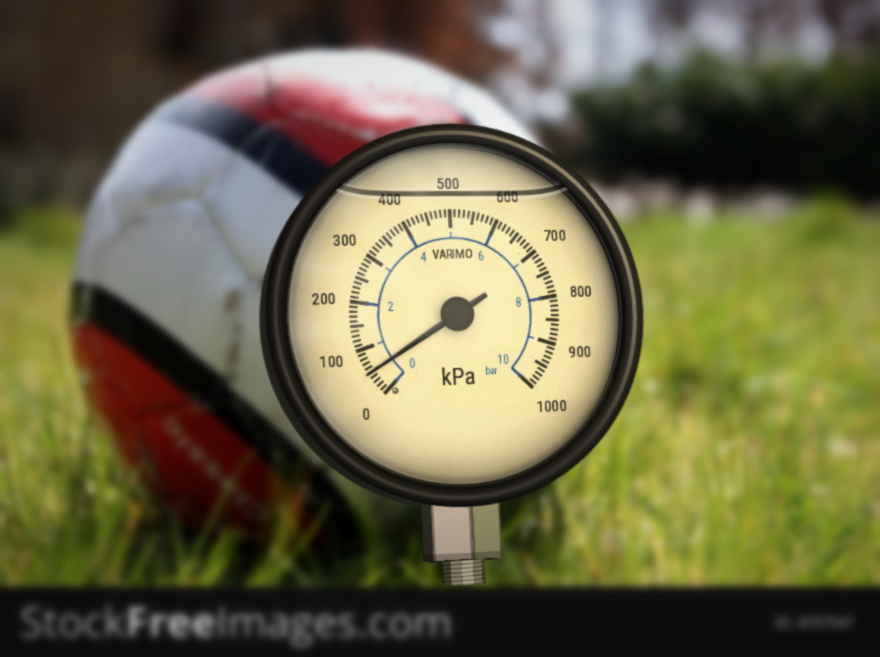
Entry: **50** kPa
